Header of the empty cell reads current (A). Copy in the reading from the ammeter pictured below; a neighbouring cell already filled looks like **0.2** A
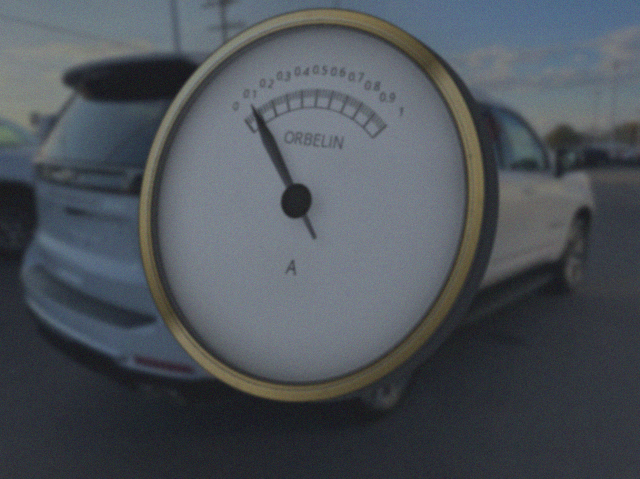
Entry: **0.1** A
